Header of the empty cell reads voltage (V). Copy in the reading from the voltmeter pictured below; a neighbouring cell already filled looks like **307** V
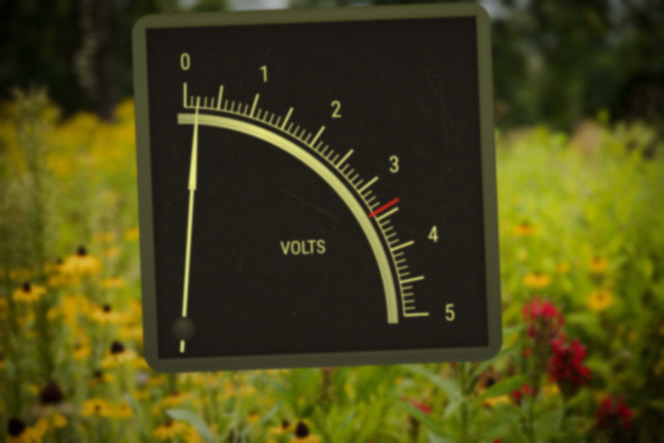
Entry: **0.2** V
